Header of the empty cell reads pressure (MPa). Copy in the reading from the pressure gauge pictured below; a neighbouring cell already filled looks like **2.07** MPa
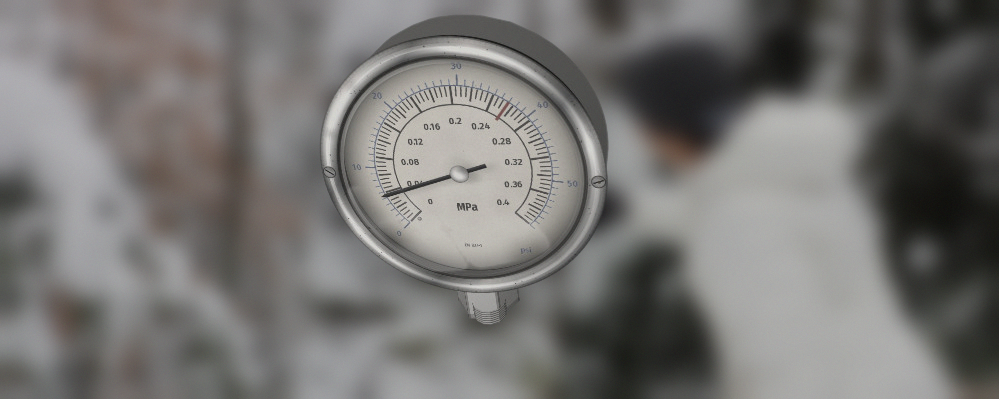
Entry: **0.04** MPa
